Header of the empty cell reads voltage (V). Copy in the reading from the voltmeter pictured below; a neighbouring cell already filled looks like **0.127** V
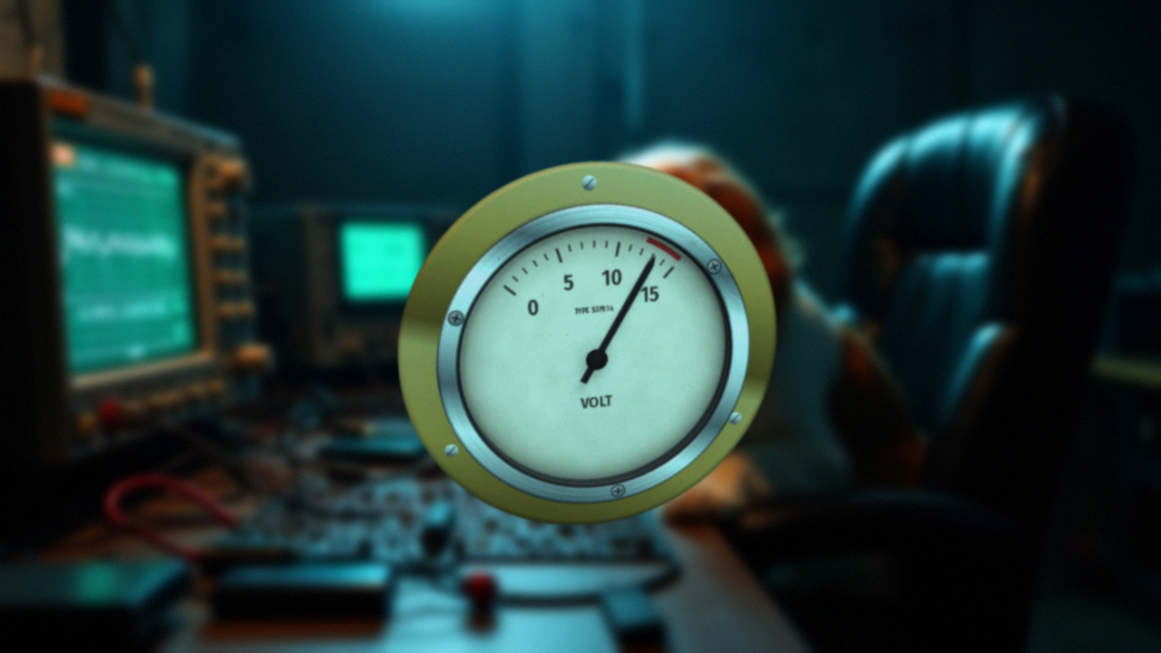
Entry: **13** V
